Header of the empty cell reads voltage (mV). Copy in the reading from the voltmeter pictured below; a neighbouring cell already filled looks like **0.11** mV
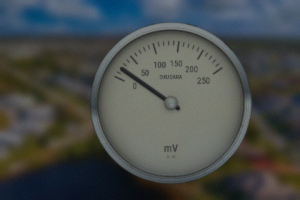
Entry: **20** mV
